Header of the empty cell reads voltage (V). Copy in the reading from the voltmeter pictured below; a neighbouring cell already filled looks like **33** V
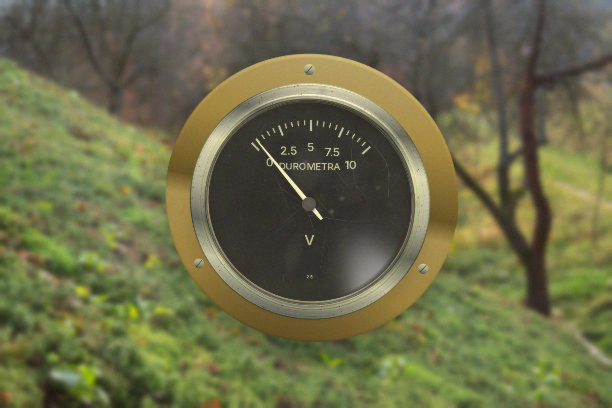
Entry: **0.5** V
